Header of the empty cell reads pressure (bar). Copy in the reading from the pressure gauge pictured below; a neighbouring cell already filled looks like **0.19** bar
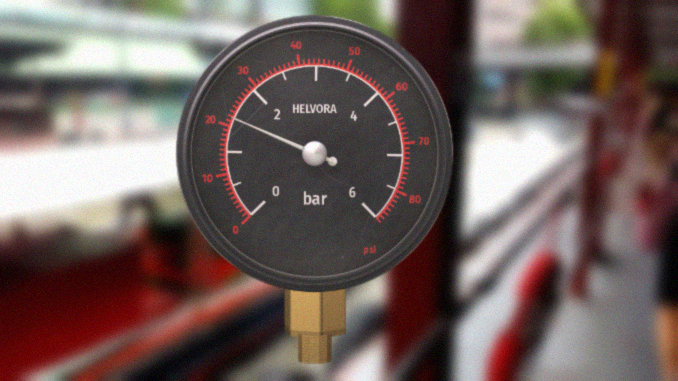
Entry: **1.5** bar
